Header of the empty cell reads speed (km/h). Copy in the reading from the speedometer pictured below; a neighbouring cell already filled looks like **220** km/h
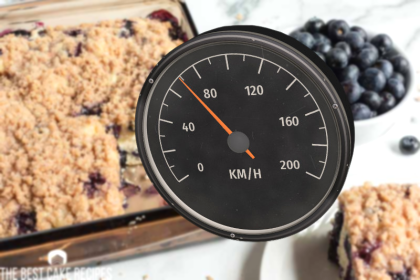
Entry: **70** km/h
